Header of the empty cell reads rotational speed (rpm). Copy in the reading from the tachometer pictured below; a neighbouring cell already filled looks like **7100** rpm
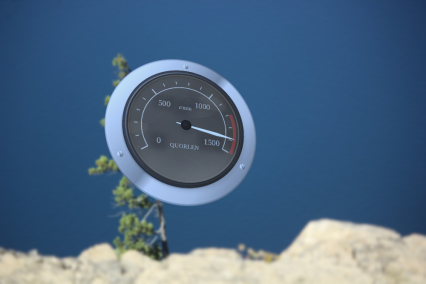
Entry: **1400** rpm
